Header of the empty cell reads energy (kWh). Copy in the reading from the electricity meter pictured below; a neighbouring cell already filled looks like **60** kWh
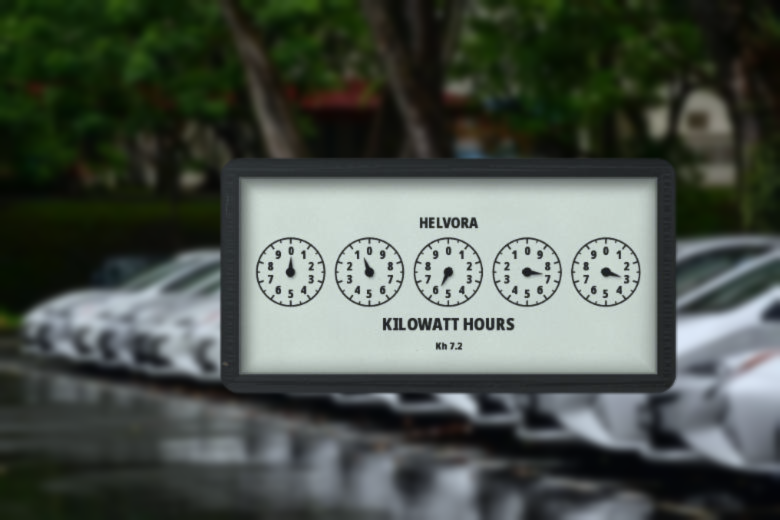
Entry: **573** kWh
